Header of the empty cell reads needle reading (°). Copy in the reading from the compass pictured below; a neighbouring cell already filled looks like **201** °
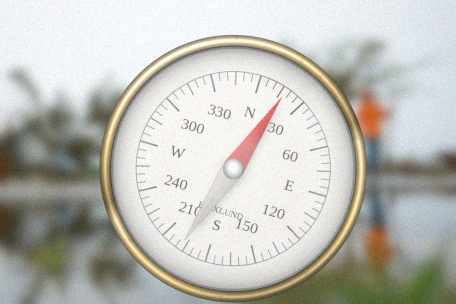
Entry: **17.5** °
